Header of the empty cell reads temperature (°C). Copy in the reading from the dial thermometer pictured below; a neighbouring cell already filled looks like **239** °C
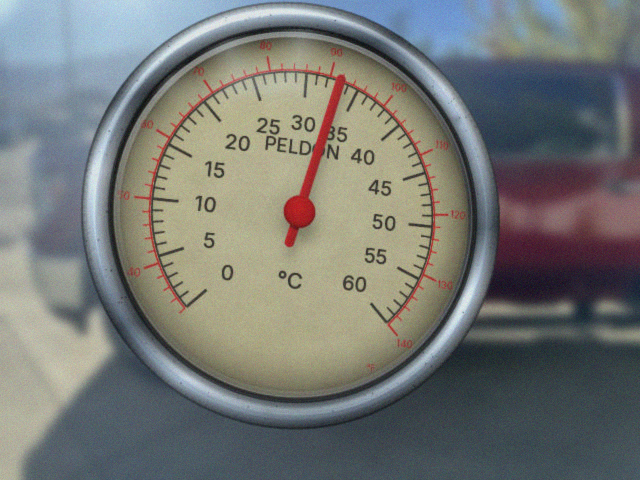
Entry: **33** °C
